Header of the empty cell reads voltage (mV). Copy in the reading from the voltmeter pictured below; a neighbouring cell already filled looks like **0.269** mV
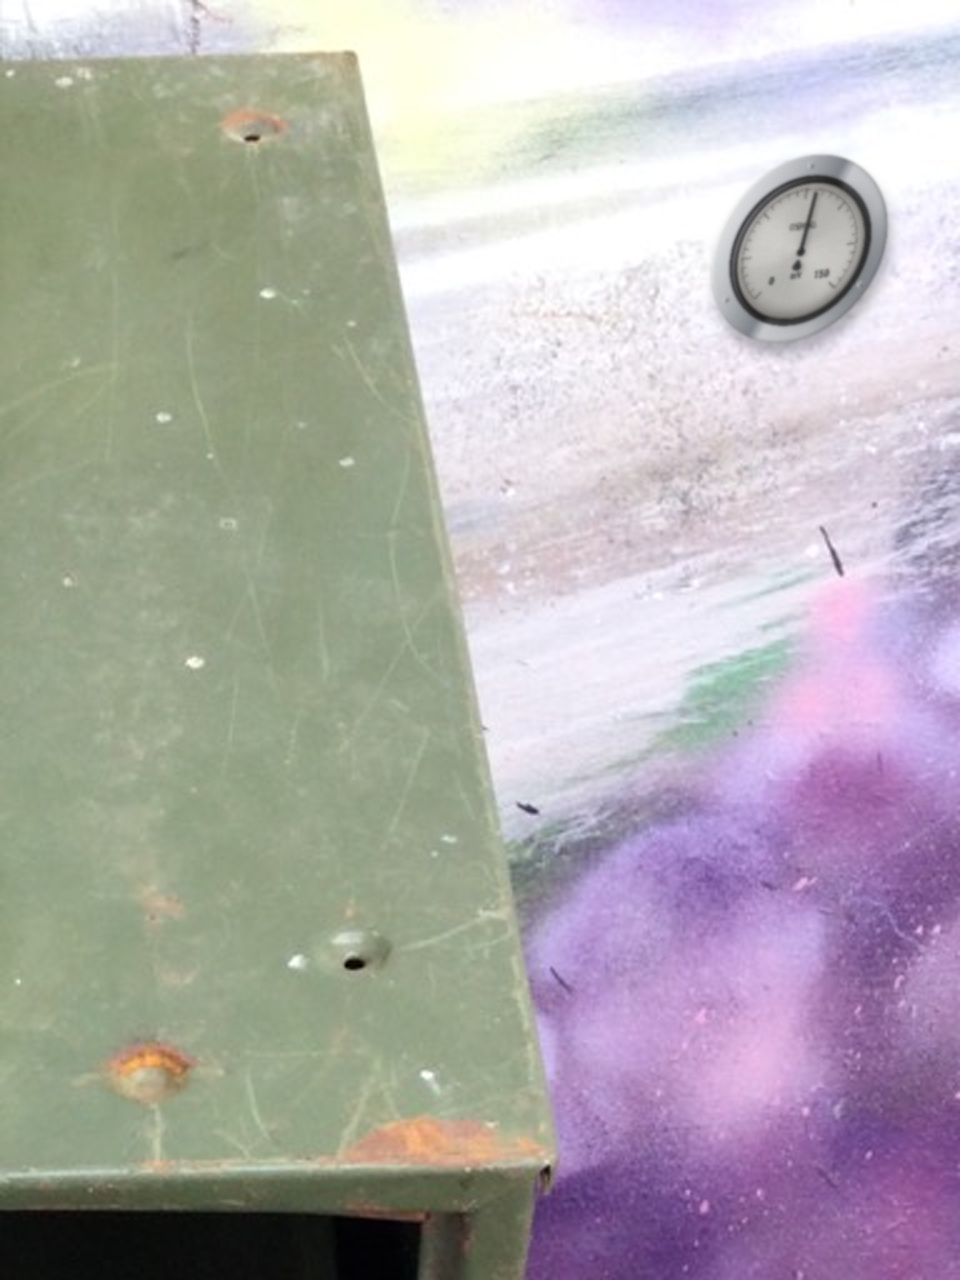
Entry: **80** mV
